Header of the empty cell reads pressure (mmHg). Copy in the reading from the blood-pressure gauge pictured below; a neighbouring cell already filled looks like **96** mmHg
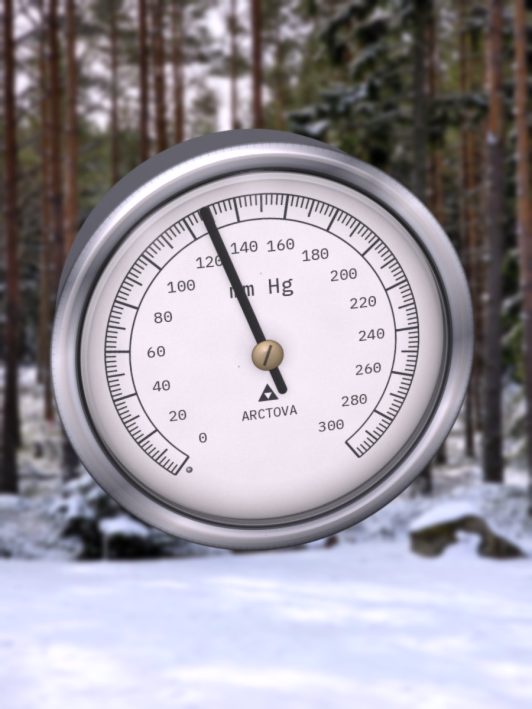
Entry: **128** mmHg
